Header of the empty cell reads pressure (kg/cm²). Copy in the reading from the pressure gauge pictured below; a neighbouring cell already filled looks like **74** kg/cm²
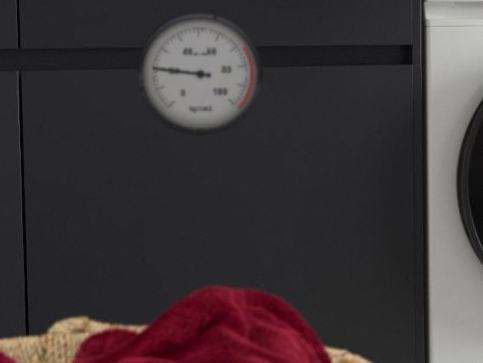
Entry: **20** kg/cm²
